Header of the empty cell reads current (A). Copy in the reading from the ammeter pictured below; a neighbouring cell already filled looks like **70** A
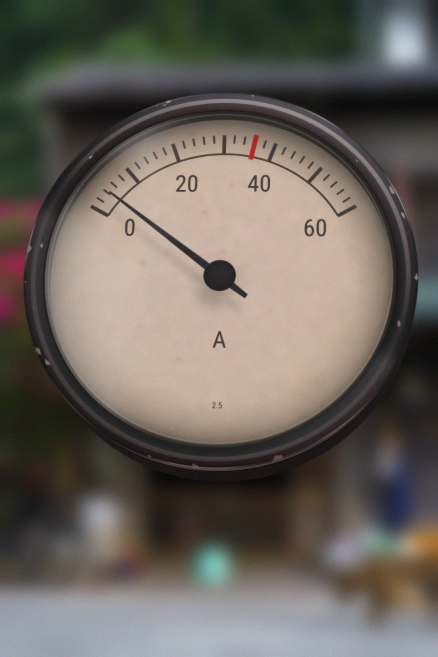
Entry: **4** A
